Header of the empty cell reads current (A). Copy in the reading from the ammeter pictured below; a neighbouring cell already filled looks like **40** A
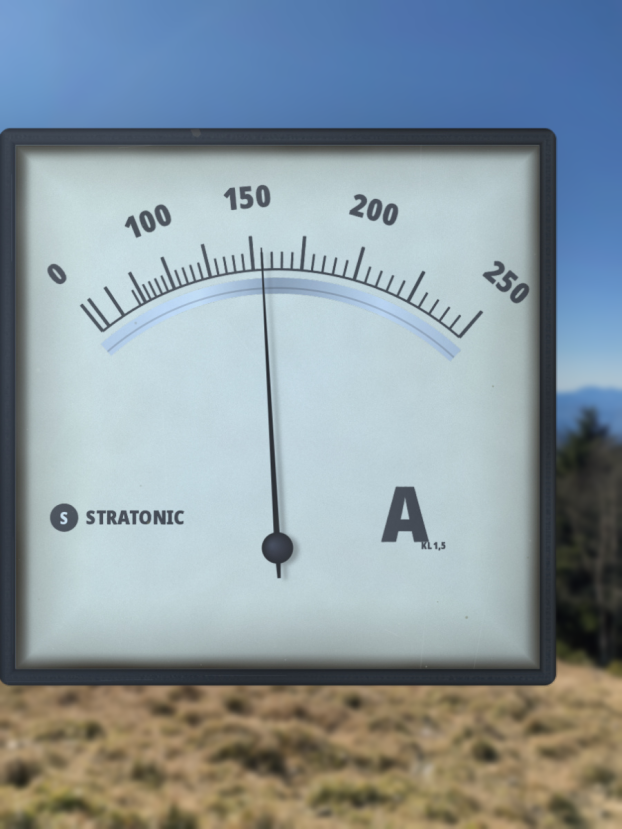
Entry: **155** A
